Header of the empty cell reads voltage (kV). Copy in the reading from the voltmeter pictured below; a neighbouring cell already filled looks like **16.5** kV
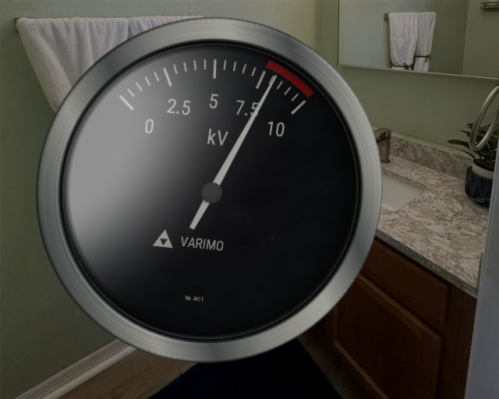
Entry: **8** kV
